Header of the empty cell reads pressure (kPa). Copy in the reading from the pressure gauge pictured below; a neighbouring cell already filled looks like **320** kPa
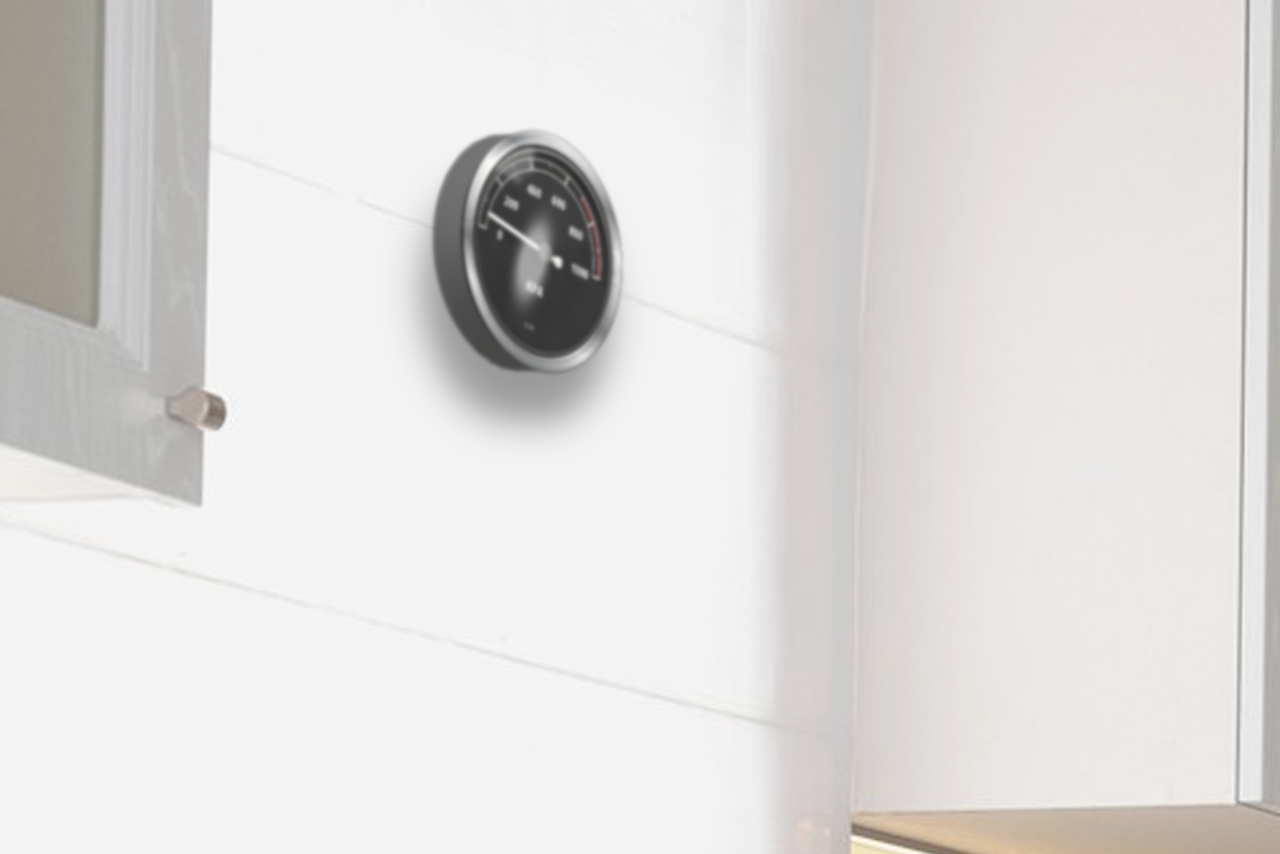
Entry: **50** kPa
